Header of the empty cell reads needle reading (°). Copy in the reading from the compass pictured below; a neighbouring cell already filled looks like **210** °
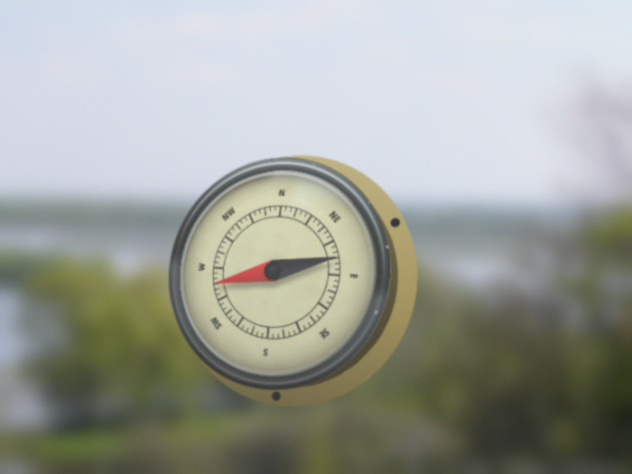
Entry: **255** °
